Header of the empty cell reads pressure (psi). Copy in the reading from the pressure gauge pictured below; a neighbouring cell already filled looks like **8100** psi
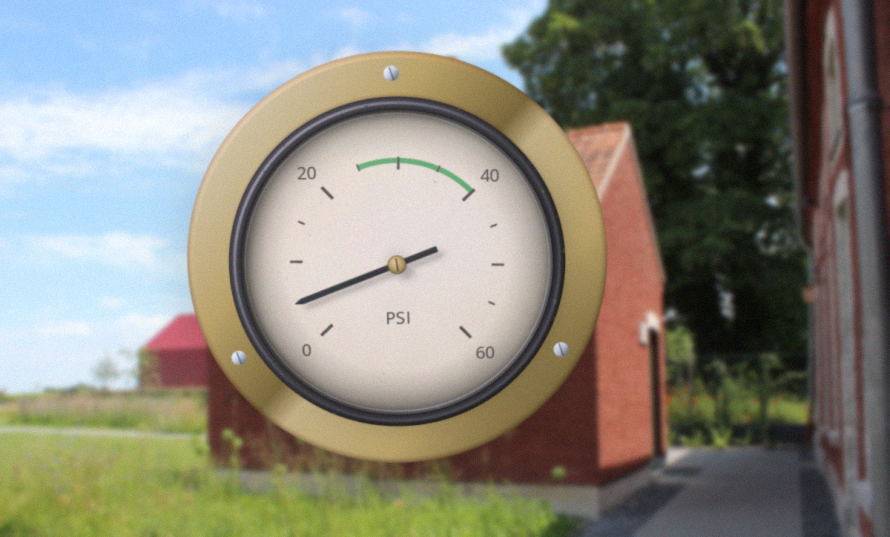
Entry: **5** psi
